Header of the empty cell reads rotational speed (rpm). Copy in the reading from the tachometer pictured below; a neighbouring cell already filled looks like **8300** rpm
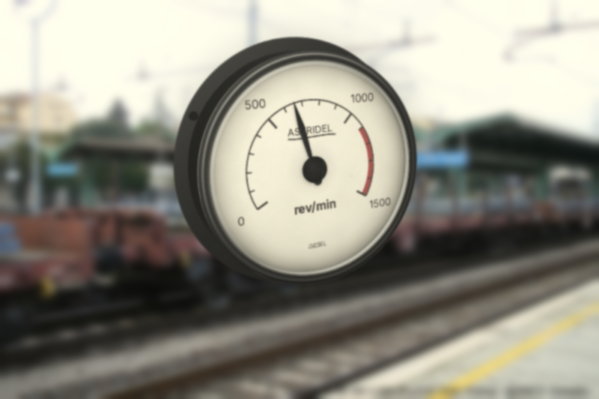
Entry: **650** rpm
